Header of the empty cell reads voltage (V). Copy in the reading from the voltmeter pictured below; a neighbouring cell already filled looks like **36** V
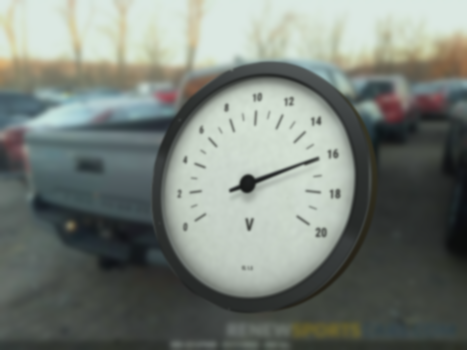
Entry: **16** V
